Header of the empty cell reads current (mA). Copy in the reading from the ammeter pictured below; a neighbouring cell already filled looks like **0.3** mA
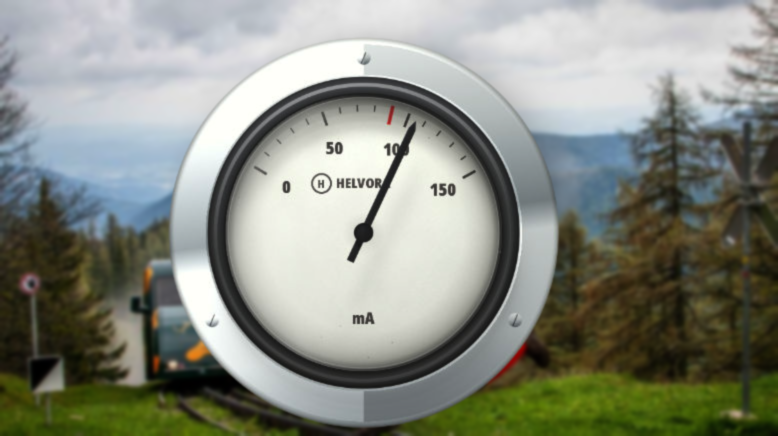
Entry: **105** mA
